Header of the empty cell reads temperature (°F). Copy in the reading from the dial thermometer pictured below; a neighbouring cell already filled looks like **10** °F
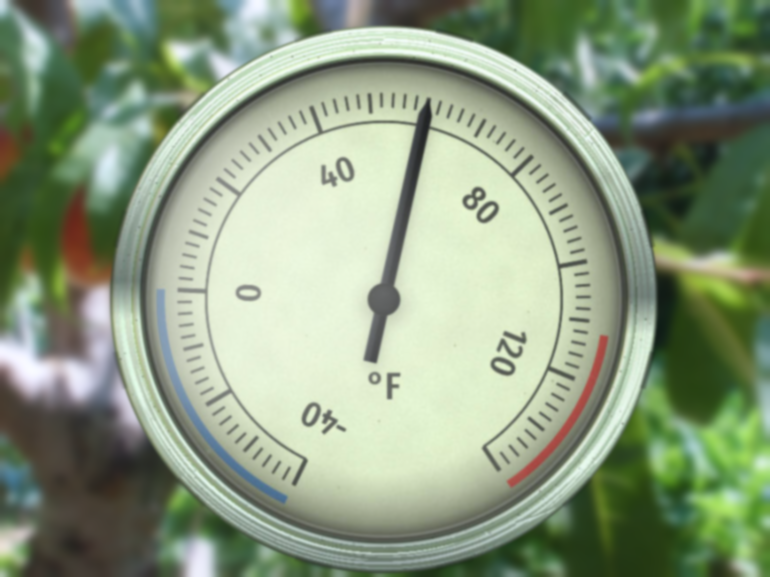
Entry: **60** °F
